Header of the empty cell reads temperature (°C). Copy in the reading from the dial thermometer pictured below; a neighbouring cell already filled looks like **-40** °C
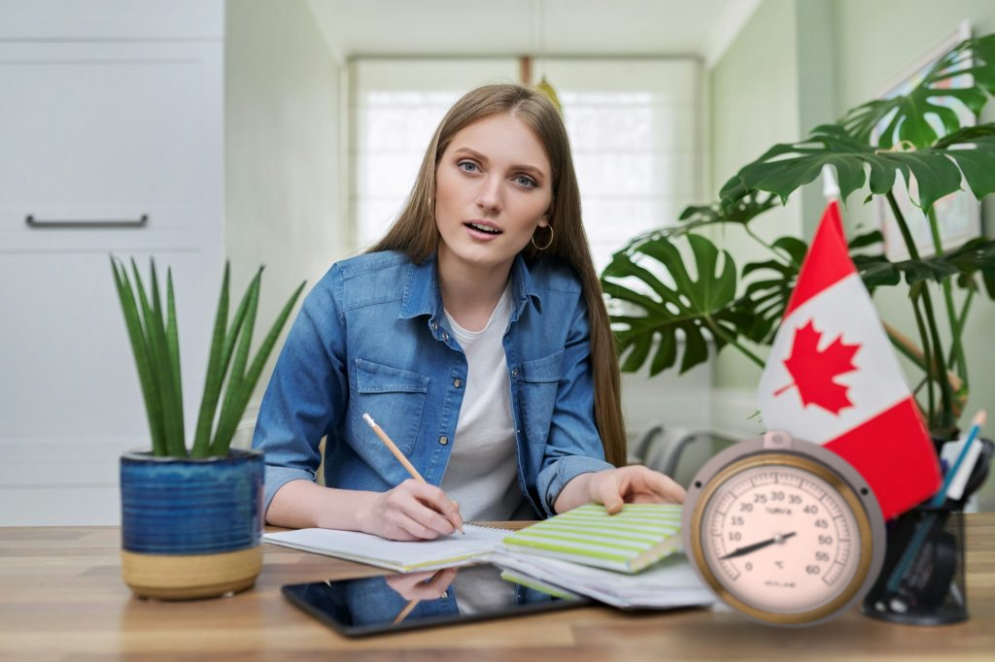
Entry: **5** °C
